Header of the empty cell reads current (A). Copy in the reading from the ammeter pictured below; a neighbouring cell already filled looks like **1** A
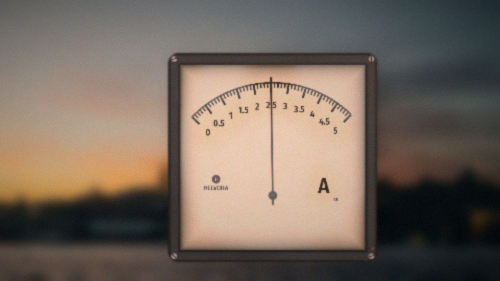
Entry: **2.5** A
